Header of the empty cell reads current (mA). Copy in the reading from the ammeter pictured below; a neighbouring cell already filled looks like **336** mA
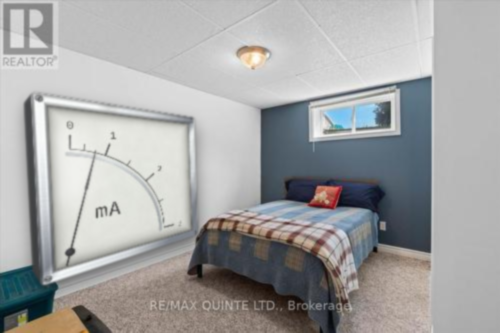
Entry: **0.75** mA
